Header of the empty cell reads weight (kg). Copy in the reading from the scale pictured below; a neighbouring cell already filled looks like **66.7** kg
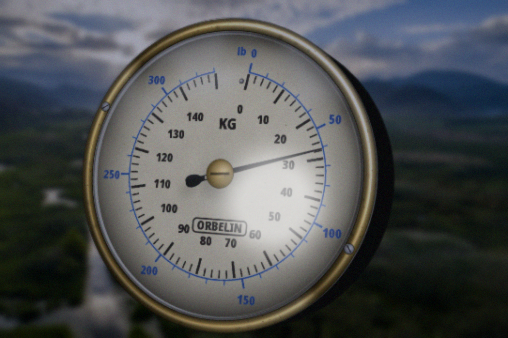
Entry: **28** kg
